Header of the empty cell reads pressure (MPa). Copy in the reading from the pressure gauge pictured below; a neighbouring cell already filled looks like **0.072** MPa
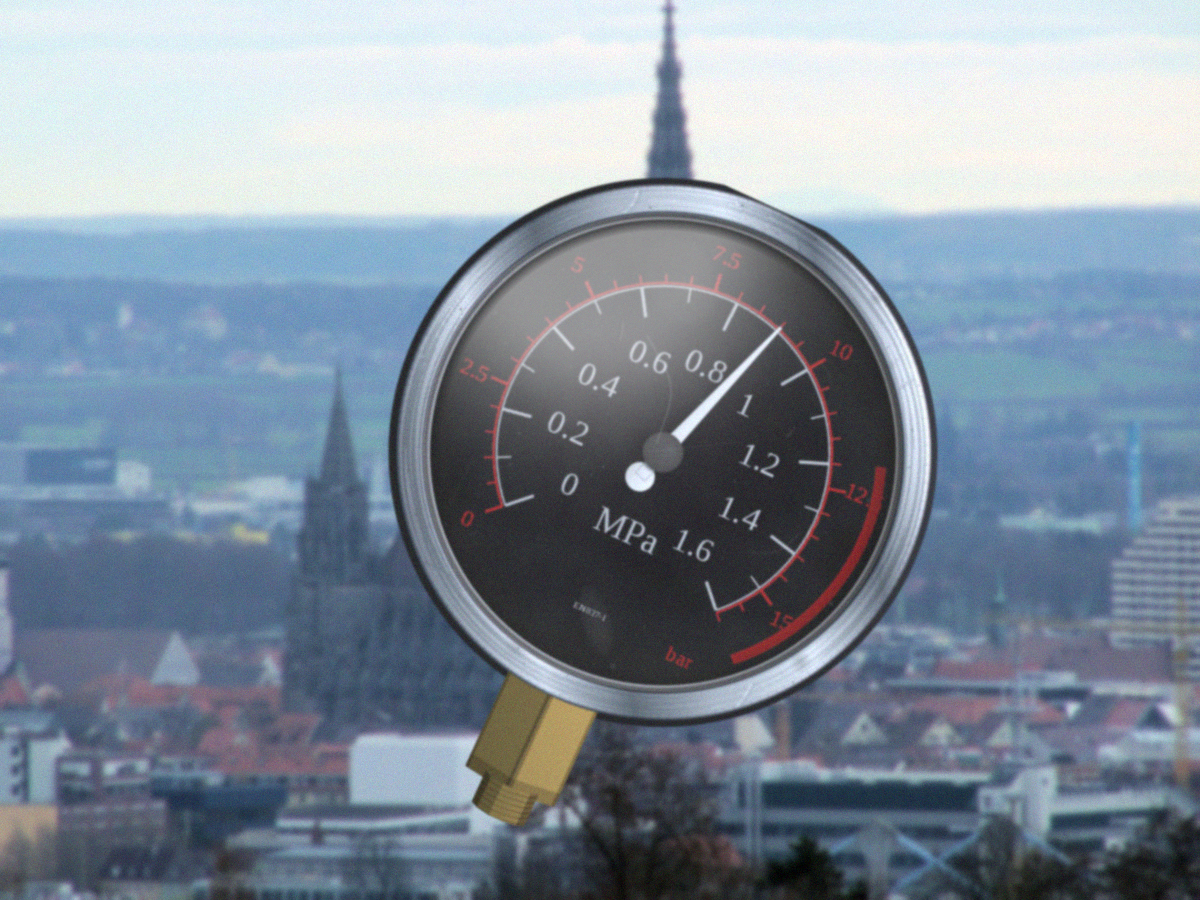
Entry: **0.9** MPa
